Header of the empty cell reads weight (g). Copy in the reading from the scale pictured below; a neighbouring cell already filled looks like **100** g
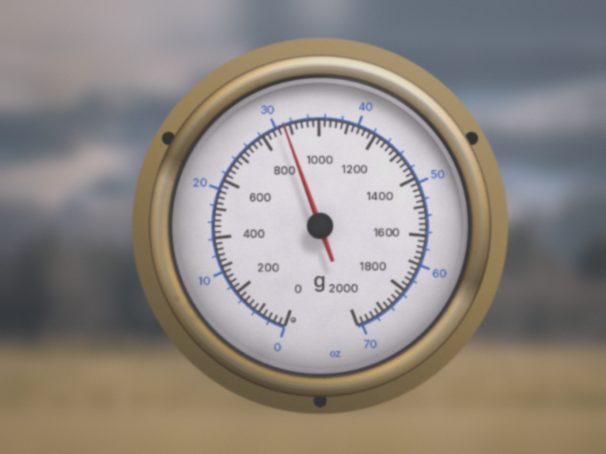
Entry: **880** g
